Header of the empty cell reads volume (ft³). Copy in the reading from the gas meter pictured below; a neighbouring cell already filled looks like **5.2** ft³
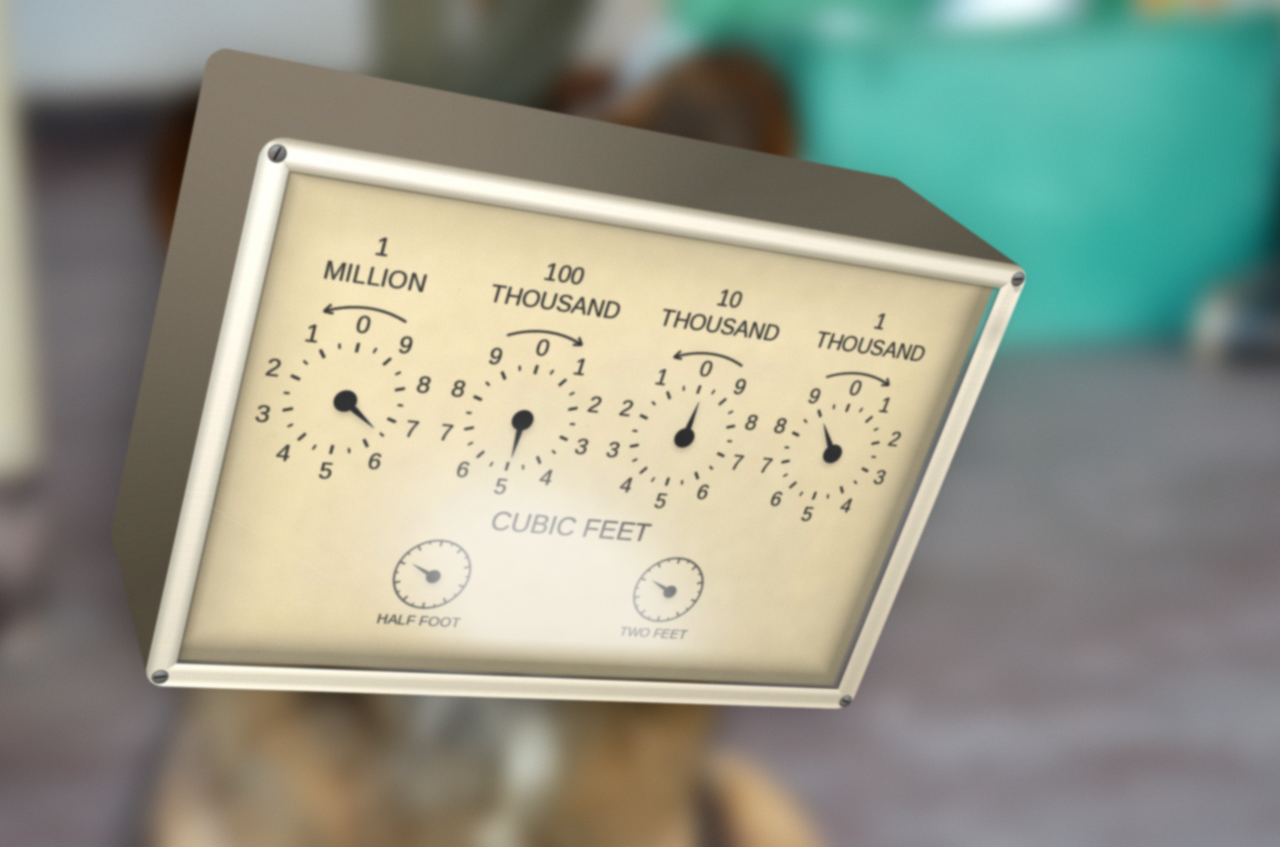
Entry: **649900** ft³
